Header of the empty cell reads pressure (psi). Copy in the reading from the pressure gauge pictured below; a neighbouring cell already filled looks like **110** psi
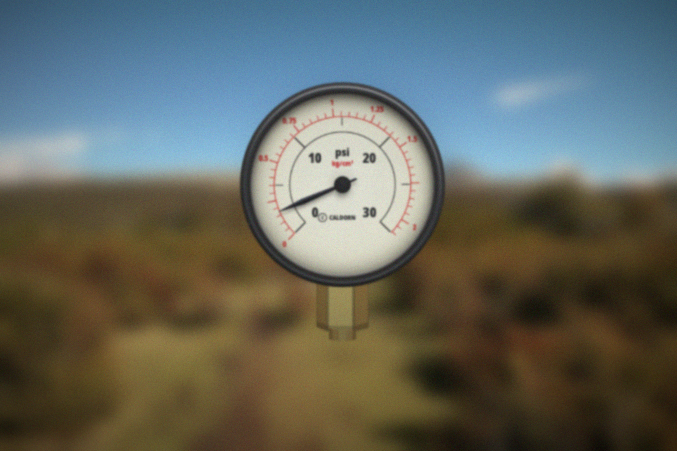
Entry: **2.5** psi
